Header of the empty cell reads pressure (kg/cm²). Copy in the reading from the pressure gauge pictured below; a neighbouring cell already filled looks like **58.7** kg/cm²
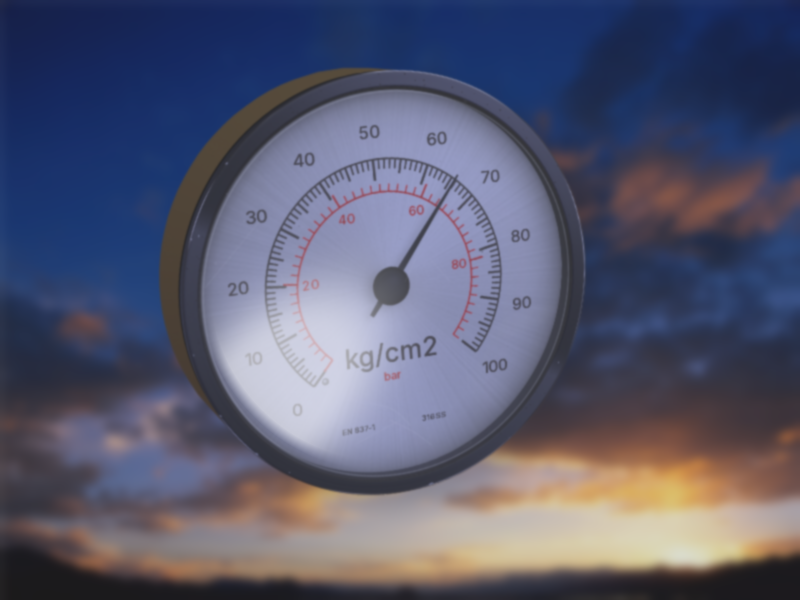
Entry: **65** kg/cm²
